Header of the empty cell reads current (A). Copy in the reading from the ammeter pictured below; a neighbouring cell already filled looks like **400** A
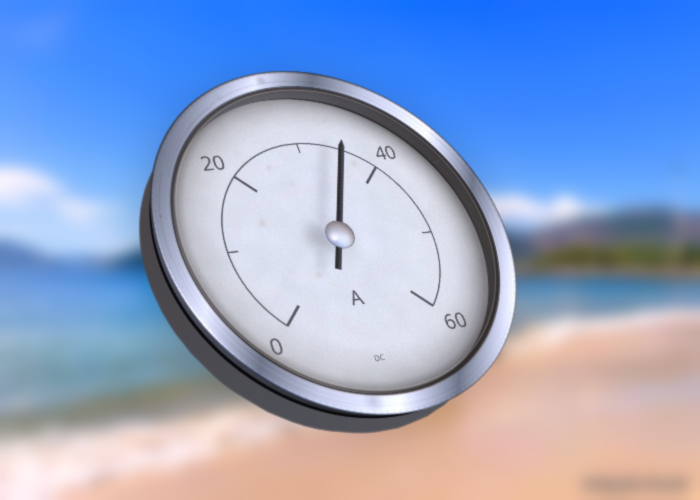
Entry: **35** A
